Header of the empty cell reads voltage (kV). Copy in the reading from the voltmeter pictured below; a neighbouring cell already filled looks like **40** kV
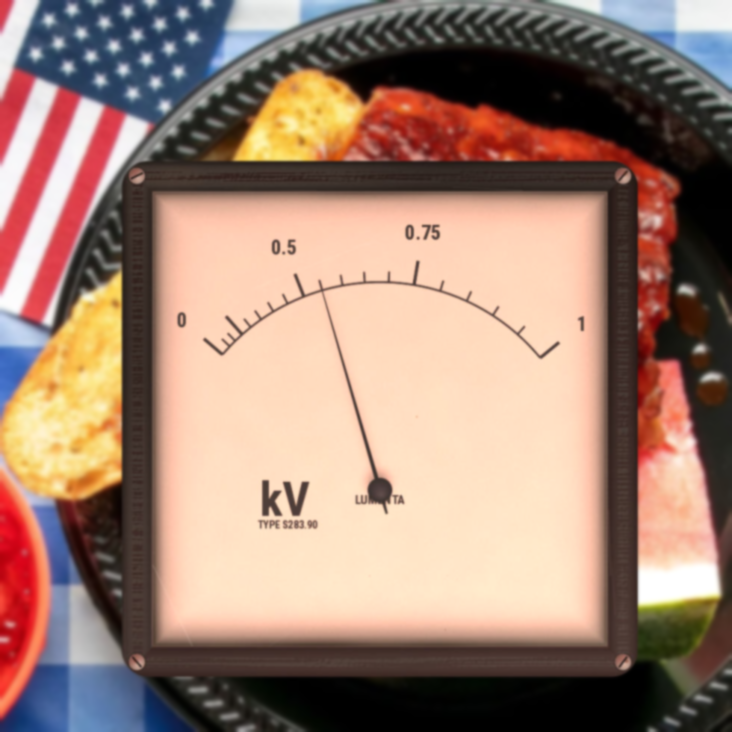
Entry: **0.55** kV
